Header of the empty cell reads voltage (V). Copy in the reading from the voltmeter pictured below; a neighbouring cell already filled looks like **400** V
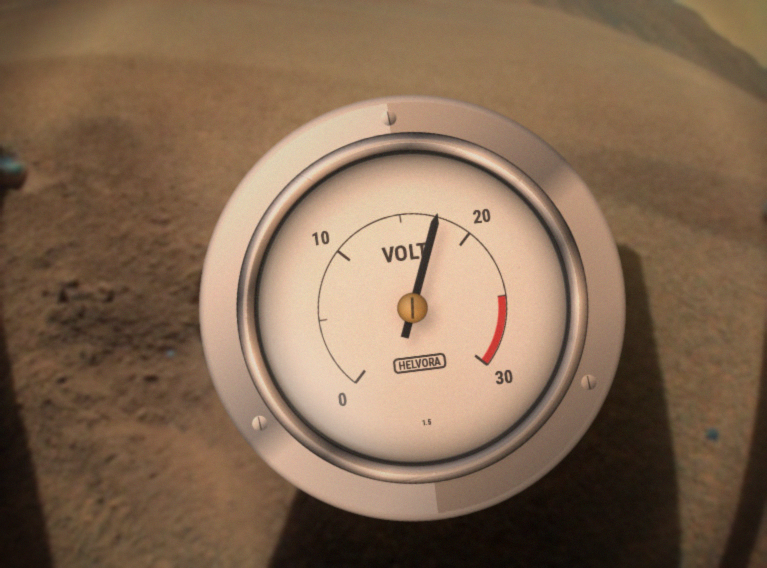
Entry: **17.5** V
